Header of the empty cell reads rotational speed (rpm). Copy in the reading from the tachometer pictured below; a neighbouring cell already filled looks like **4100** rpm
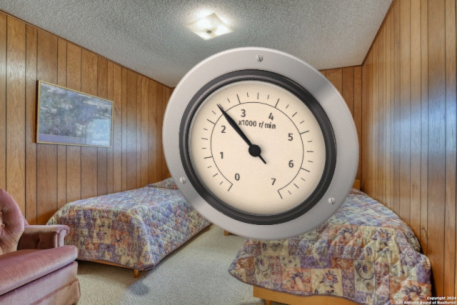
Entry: **2500** rpm
